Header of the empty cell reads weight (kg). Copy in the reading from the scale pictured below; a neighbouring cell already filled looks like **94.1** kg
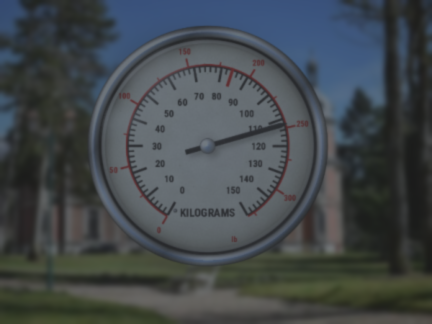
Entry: **112** kg
